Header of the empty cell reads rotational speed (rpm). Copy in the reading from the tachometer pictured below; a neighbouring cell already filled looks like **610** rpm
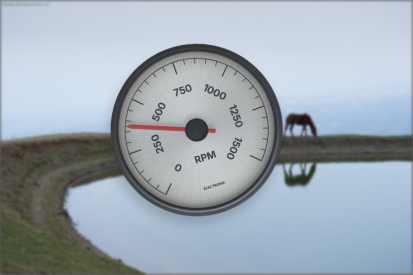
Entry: **375** rpm
